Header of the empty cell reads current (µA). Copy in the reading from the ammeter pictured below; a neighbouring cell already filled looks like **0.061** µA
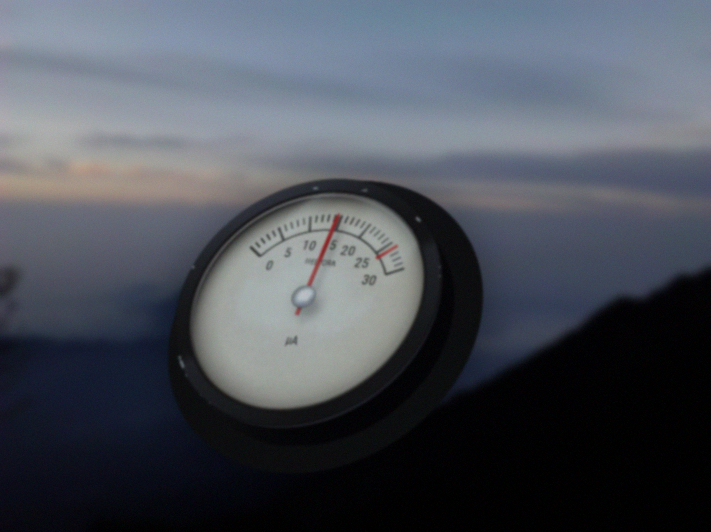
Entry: **15** µA
